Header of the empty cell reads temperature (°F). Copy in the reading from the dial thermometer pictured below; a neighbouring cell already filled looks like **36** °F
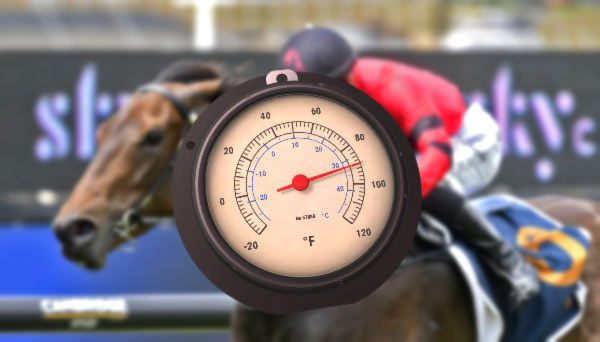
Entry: **90** °F
